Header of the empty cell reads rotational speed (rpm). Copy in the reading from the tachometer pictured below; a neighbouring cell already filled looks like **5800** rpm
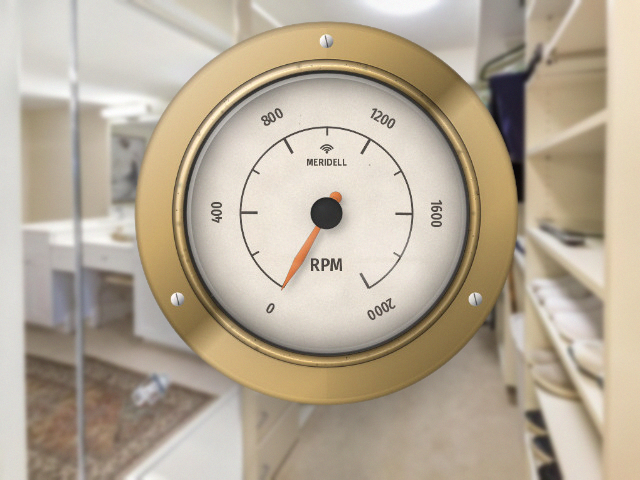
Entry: **0** rpm
